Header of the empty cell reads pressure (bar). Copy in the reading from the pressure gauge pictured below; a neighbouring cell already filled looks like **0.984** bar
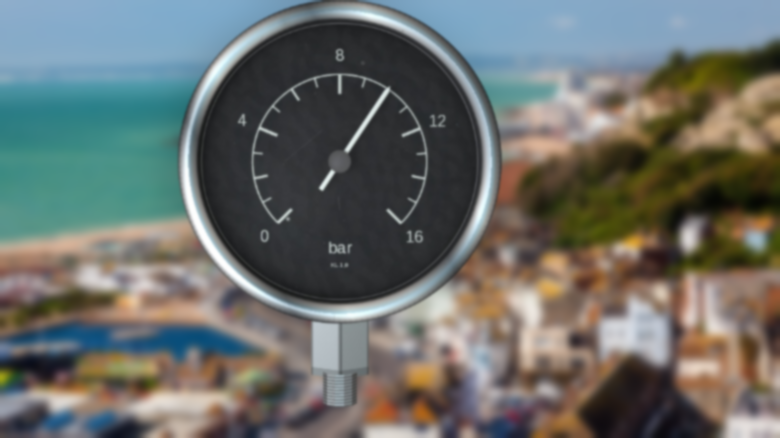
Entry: **10** bar
